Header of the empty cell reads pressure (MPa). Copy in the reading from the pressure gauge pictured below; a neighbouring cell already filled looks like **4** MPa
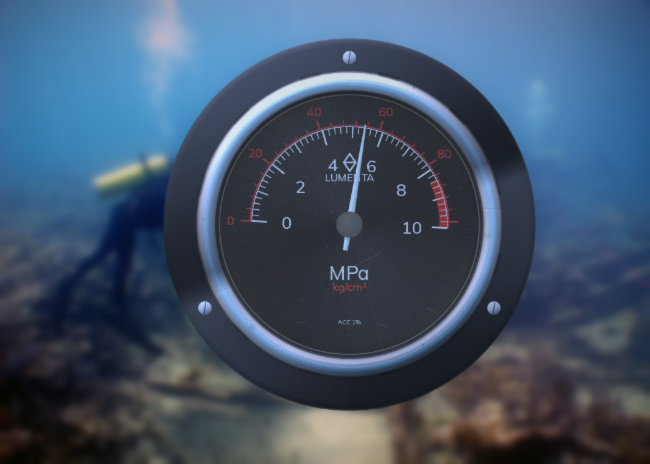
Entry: **5.4** MPa
